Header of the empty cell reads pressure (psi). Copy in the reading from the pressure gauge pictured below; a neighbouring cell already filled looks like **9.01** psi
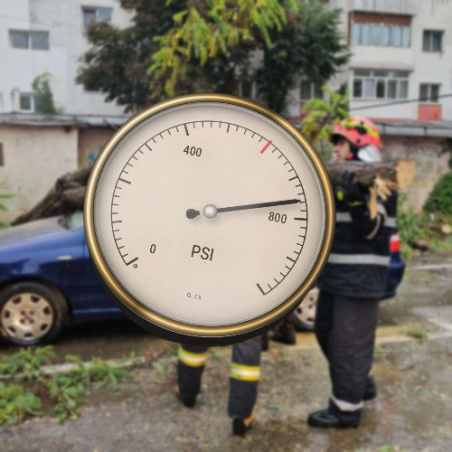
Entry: **760** psi
